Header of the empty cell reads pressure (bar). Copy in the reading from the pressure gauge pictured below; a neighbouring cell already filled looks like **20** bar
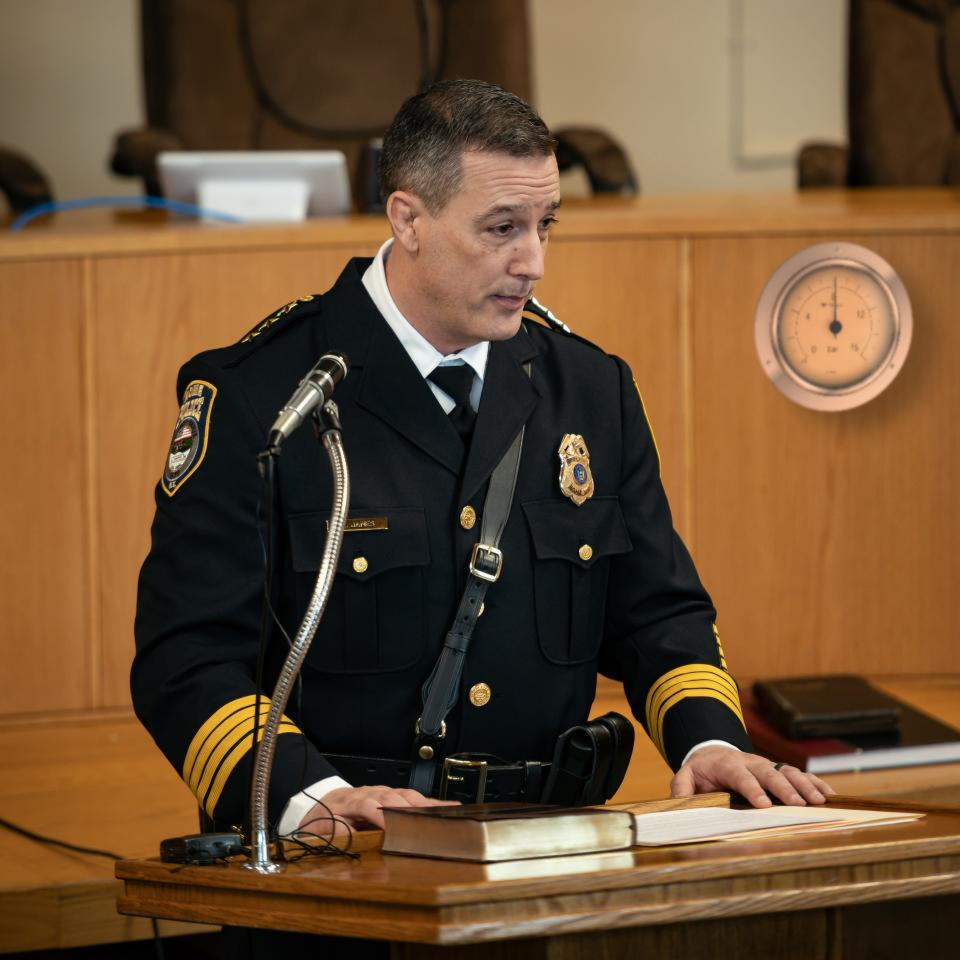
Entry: **8** bar
